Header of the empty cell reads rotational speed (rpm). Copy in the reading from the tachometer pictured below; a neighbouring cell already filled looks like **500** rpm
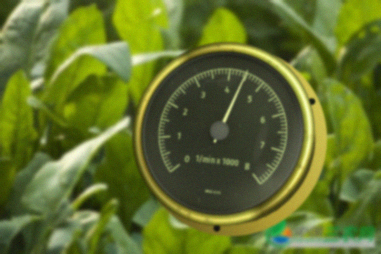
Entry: **4500** rpm
